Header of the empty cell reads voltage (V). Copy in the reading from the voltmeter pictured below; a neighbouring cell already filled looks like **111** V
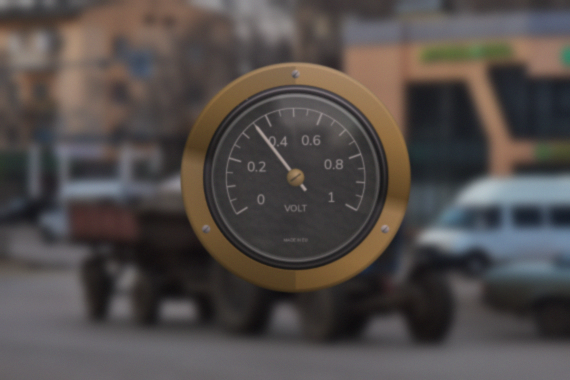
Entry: **0.35** V
